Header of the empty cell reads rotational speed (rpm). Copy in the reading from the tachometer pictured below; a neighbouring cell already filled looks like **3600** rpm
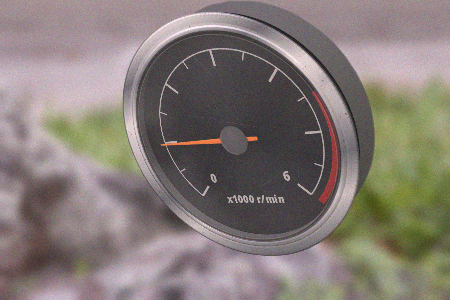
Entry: **1000** rpm
